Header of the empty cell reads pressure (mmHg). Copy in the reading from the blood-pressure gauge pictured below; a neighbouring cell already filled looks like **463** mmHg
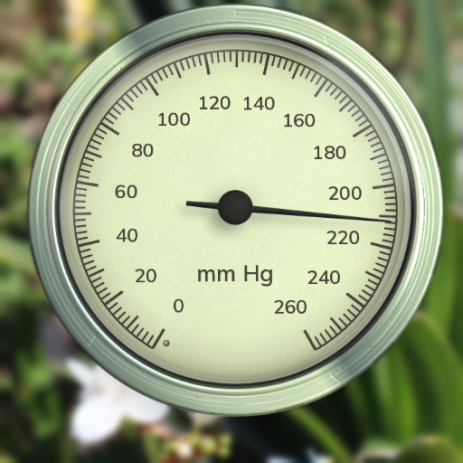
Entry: **212** mmHg
